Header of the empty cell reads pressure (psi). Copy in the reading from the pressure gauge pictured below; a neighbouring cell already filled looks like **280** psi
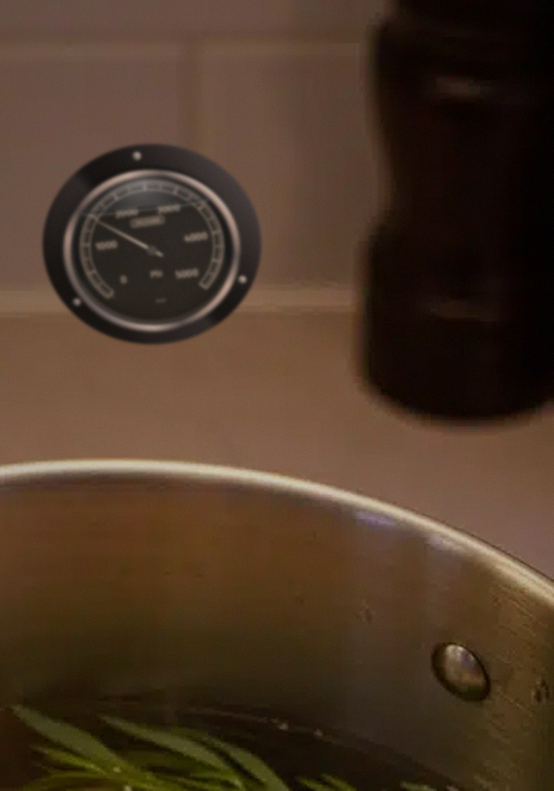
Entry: **1500** psi
